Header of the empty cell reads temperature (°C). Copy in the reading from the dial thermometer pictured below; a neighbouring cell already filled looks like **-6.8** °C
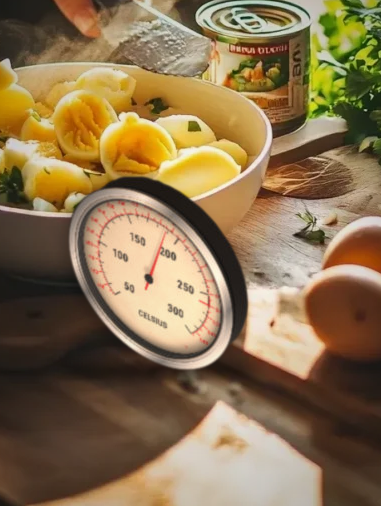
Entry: **190** °C
